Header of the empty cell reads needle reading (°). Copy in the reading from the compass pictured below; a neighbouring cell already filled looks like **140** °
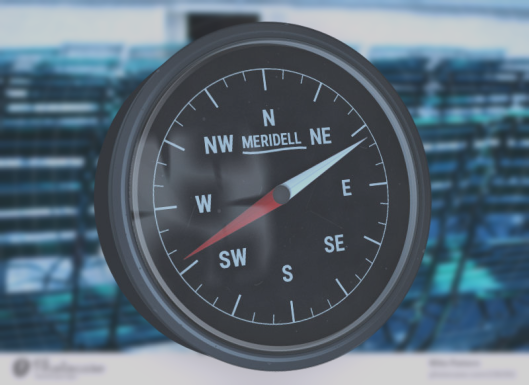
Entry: **245** °
